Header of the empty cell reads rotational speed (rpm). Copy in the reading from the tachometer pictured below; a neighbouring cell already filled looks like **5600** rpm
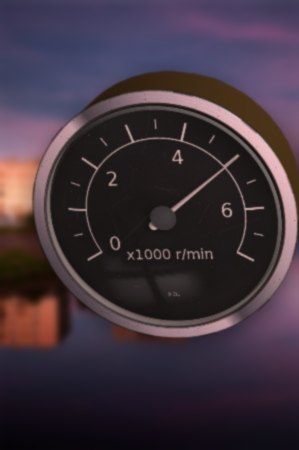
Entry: **5000** rpm
